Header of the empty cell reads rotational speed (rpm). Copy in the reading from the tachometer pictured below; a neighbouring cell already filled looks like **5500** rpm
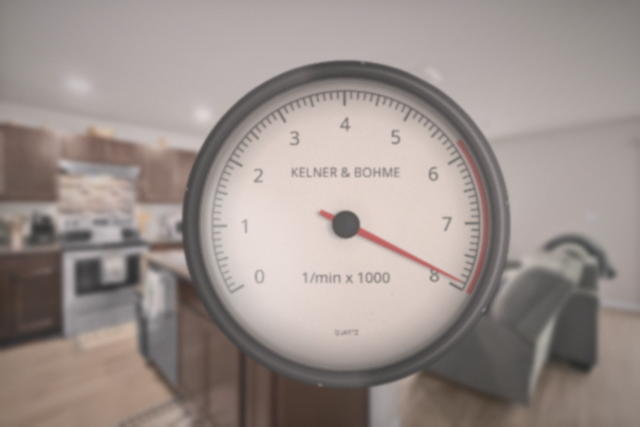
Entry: **7900** rpm
